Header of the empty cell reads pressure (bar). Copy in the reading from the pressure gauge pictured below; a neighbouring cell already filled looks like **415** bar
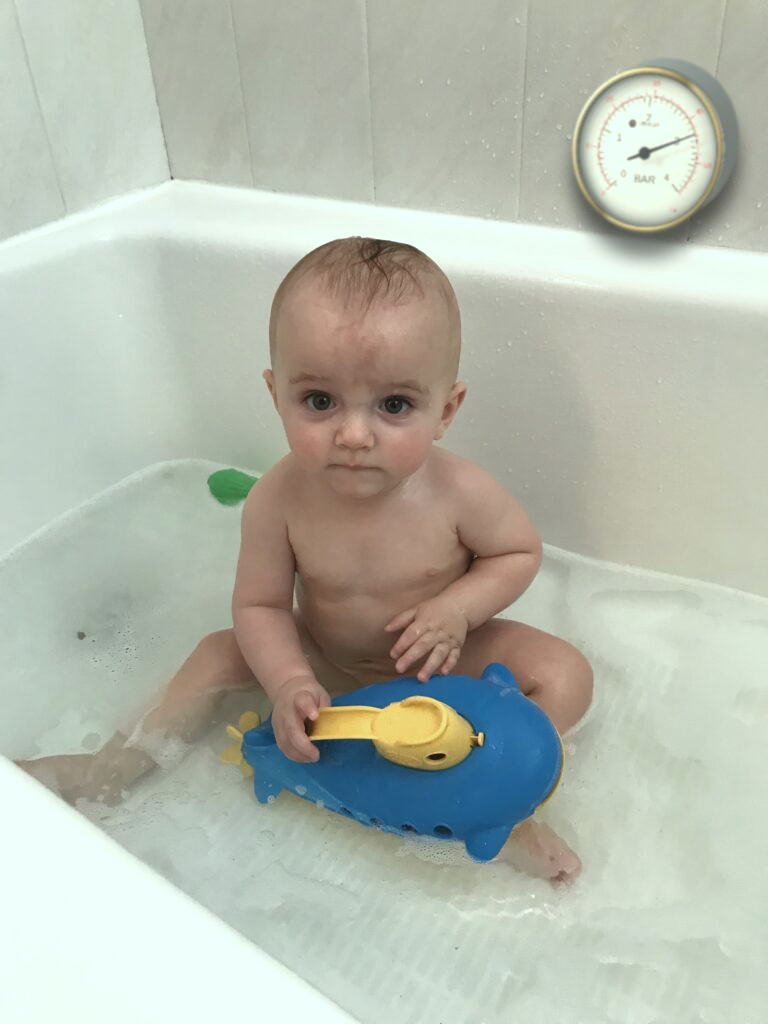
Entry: **3** bar
